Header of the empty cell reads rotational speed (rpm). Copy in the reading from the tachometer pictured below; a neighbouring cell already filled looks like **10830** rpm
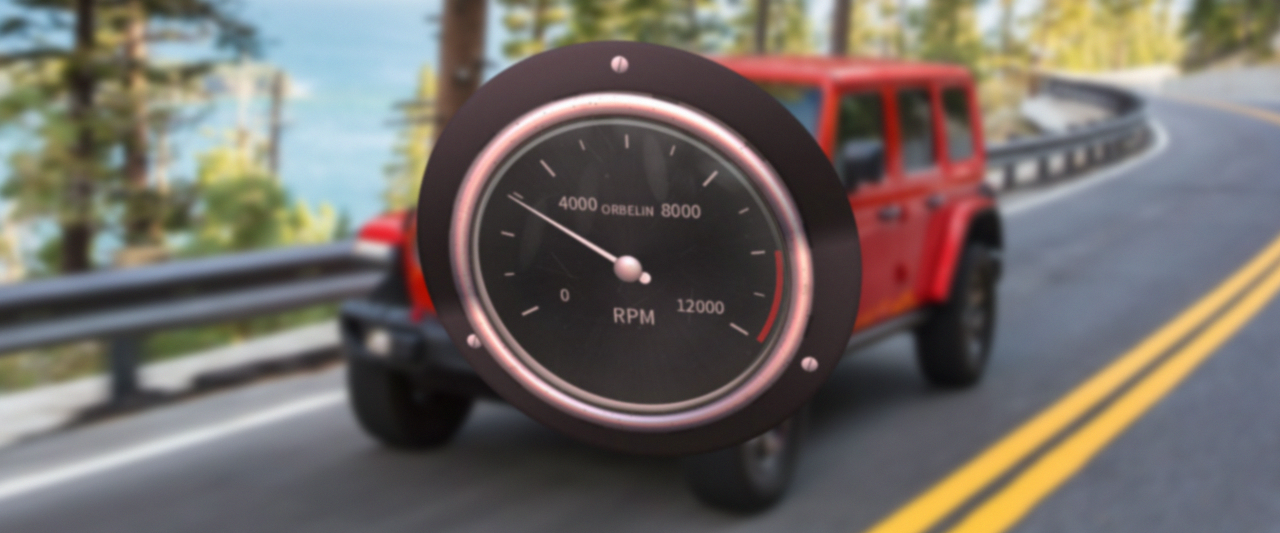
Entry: **3000** rpm
